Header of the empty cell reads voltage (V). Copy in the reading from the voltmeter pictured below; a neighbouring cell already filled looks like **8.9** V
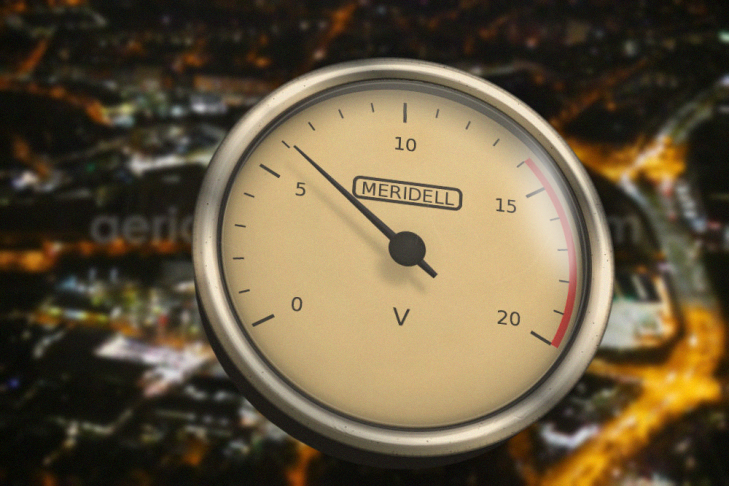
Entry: **6** V
